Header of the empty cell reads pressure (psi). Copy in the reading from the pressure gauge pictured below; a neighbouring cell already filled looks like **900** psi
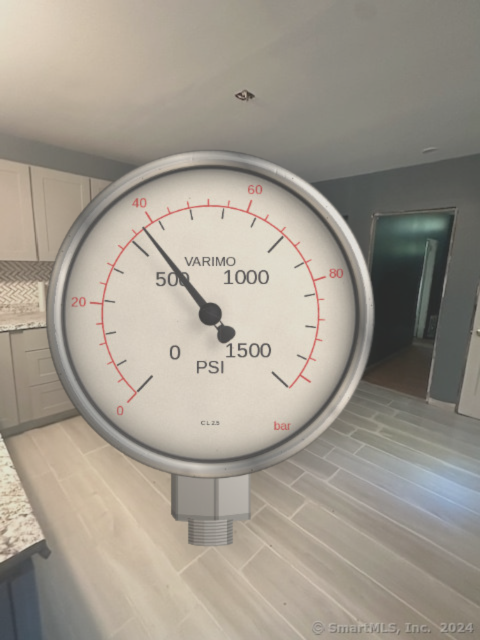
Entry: **550** psi
